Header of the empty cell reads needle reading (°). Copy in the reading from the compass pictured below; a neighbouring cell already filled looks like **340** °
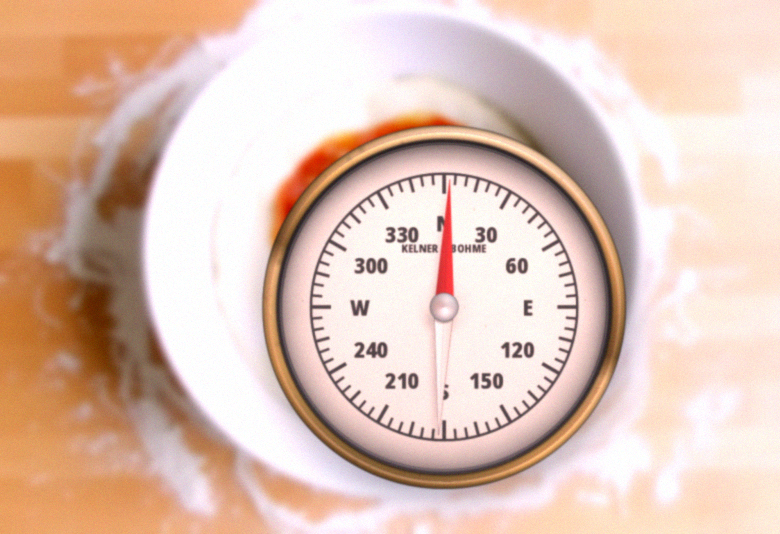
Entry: **2.5** °
